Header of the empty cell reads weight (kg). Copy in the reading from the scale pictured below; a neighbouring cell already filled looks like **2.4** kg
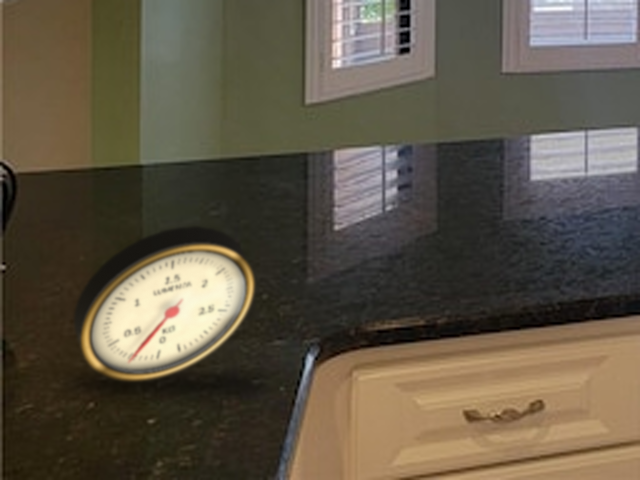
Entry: **0.25** kg
